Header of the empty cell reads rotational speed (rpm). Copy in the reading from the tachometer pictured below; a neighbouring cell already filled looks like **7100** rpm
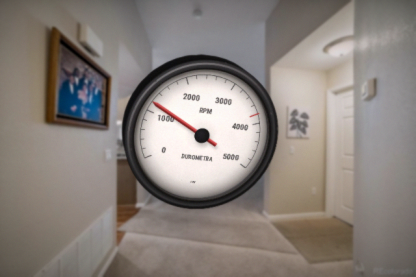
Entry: **1200** rpm
